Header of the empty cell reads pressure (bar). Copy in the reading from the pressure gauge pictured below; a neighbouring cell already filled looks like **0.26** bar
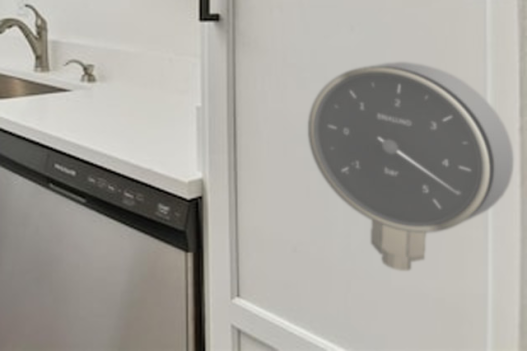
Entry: **4.5** bar
